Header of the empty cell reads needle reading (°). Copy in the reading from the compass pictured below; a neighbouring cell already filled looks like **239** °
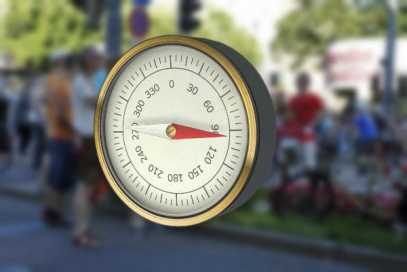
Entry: **95** °
